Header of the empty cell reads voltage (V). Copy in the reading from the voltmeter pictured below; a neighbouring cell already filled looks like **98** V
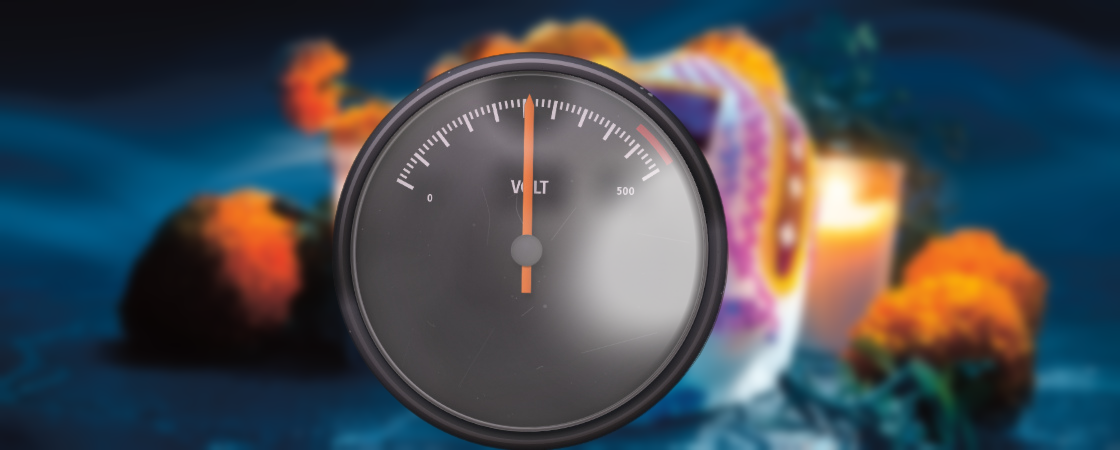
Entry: **260** V
